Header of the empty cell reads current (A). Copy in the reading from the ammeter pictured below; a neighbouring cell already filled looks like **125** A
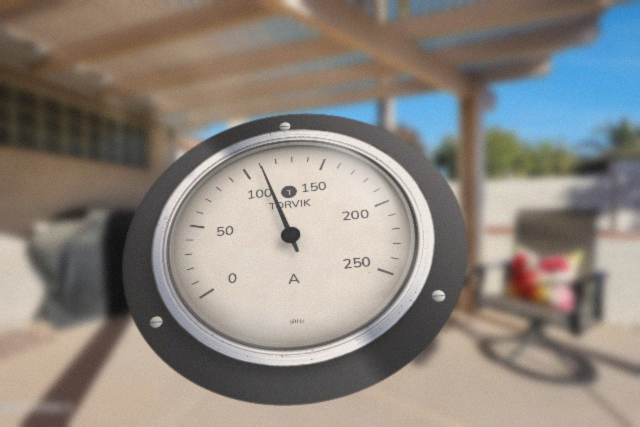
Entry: **110** A
